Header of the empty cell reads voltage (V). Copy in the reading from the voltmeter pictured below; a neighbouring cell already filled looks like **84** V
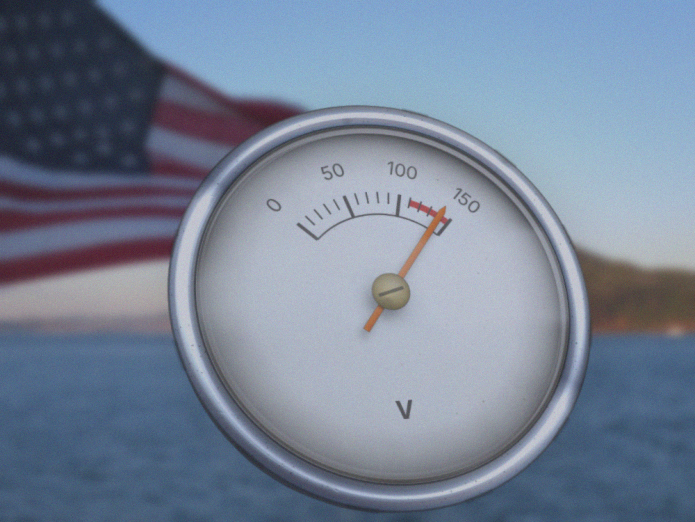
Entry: **140** V
